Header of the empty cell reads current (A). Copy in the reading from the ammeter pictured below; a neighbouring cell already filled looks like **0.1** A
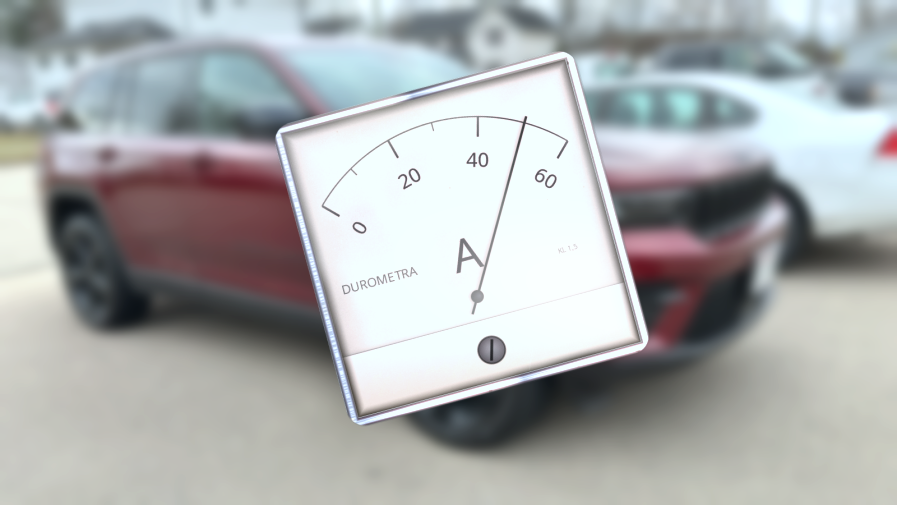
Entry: **50** A
